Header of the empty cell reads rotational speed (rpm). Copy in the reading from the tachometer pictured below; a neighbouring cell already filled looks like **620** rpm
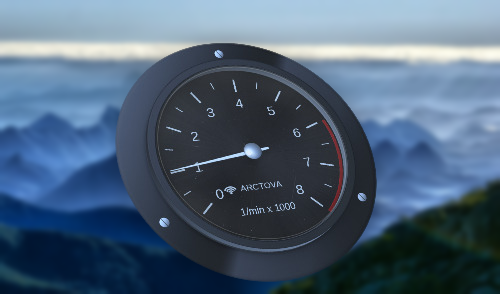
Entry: **1000** rpm
